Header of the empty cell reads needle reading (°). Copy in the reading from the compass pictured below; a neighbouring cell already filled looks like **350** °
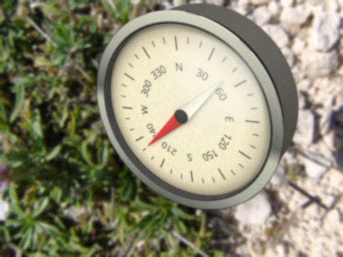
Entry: **230** °
